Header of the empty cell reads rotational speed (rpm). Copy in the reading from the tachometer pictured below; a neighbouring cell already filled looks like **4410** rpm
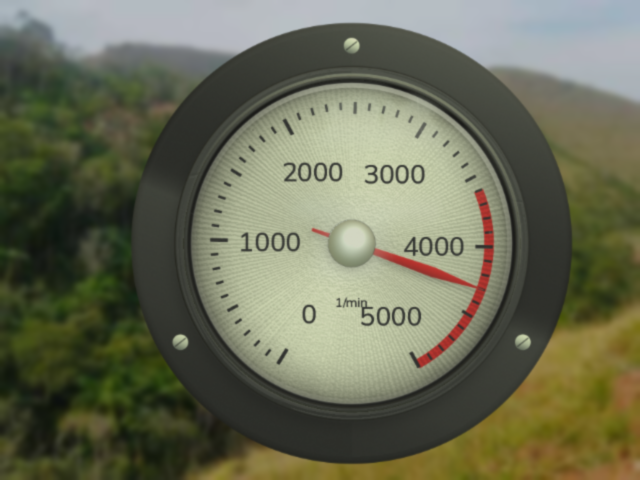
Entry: **4300** rpm
